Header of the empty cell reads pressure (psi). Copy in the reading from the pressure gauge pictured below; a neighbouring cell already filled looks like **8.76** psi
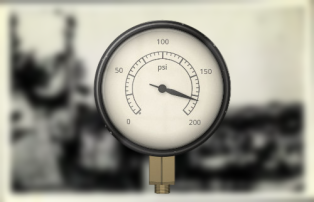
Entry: **180** psi
